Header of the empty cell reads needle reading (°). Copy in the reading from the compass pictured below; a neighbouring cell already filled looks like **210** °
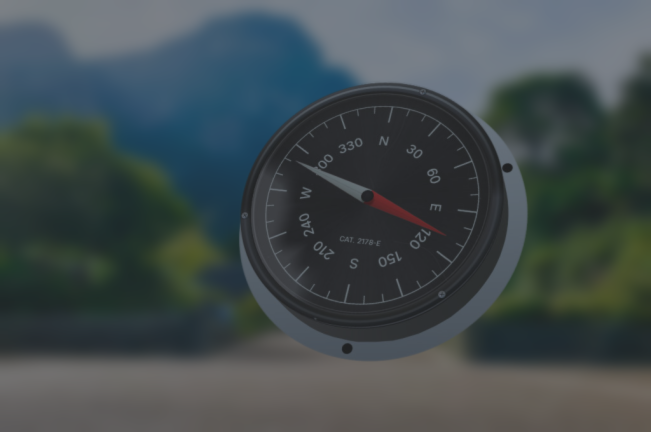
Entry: **110** °
